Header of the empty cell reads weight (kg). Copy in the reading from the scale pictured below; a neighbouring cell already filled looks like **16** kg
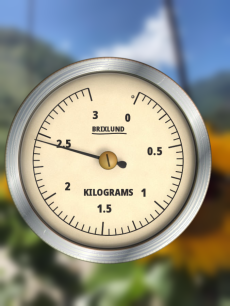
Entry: **2.45** kg
